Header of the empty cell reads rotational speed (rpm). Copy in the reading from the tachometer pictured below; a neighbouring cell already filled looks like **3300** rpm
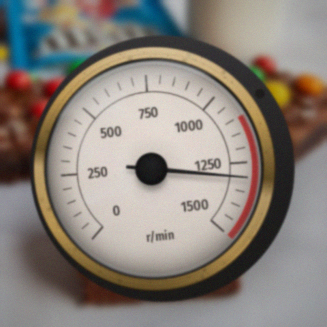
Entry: **1300** rpm
